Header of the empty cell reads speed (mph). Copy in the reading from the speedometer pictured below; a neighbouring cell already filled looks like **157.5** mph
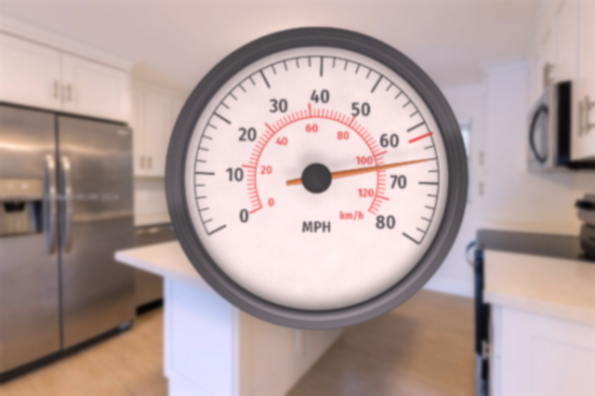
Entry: **66** mph
